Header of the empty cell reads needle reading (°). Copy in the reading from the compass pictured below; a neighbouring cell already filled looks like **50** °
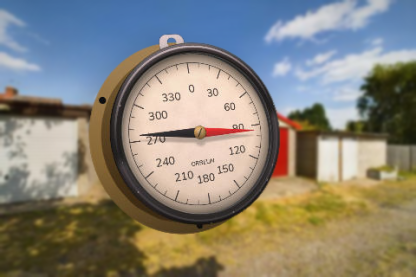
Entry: **95** °
